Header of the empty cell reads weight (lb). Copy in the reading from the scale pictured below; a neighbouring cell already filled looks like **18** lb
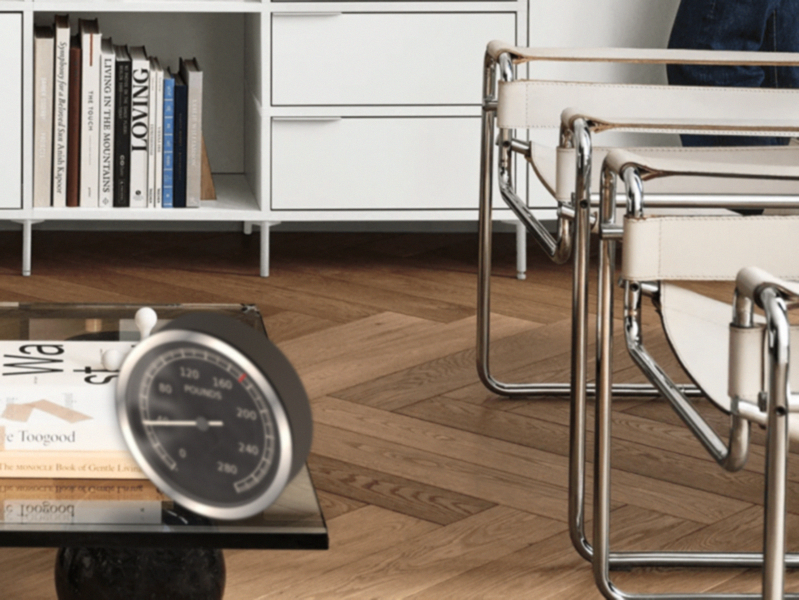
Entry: **40** lb
